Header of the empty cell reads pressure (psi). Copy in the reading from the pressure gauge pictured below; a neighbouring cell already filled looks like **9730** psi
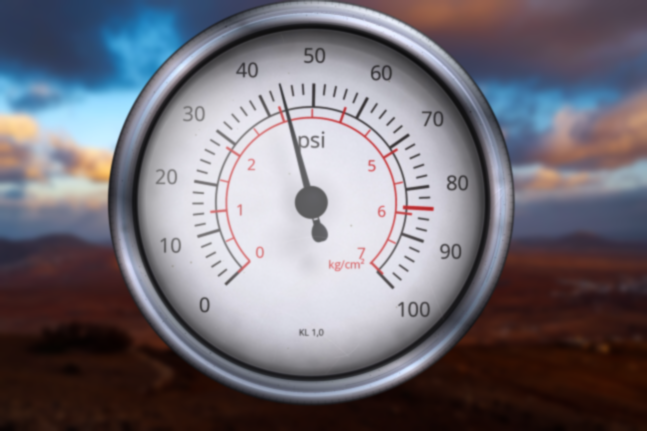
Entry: **44** psi
